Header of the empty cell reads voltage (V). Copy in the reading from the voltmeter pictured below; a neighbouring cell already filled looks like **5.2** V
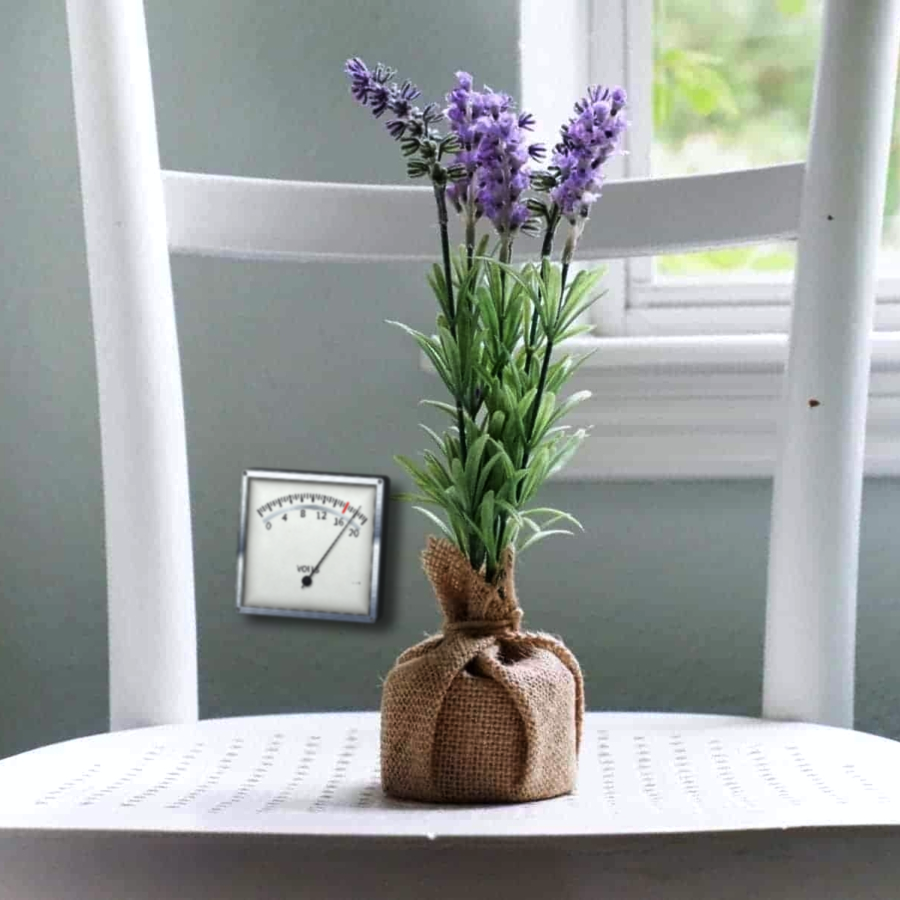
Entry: **18** V
